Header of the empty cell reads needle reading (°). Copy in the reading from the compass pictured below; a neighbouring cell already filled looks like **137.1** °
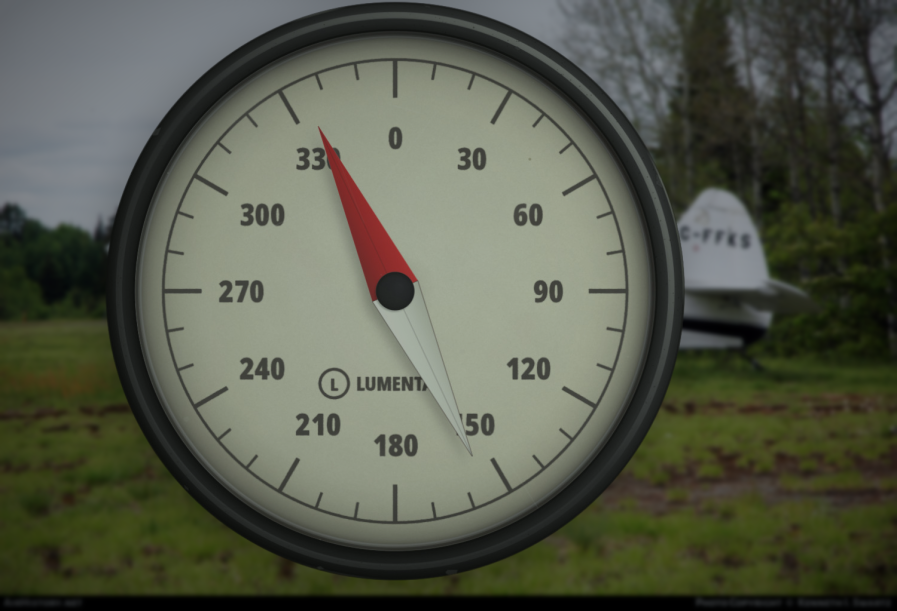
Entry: **335** °
